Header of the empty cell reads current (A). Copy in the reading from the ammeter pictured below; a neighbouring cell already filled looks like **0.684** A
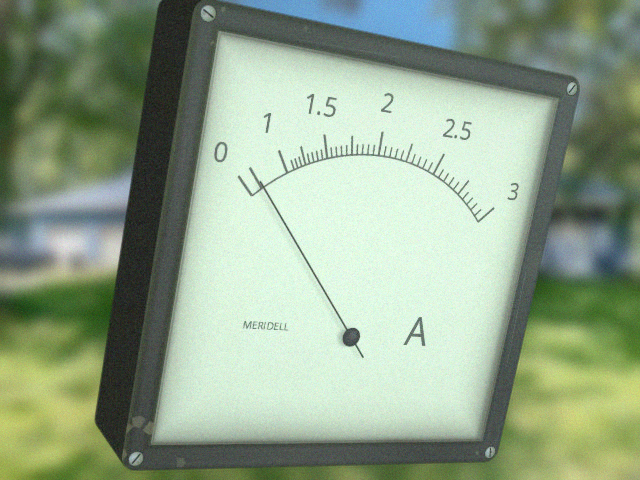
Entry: **0.5** A
